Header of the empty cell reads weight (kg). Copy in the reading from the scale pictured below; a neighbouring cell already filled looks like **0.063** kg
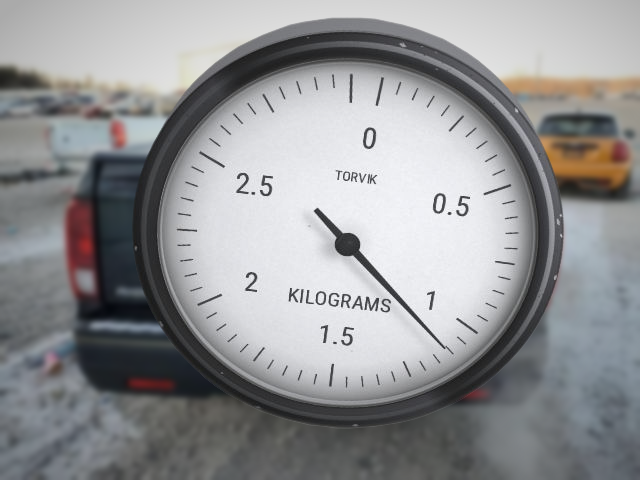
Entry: **1.1** kg
